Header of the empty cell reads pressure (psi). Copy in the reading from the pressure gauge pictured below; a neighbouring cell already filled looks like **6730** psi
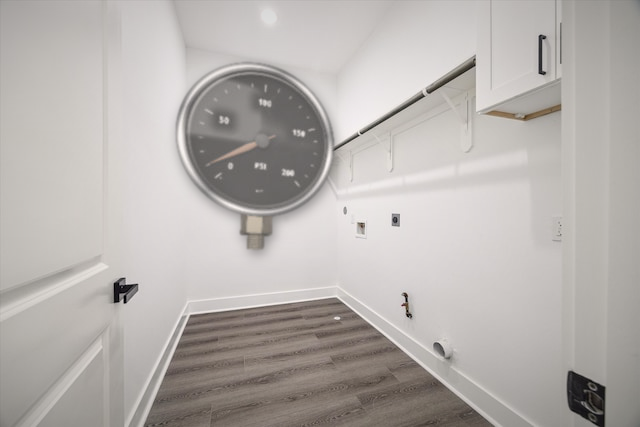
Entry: **10** psi
